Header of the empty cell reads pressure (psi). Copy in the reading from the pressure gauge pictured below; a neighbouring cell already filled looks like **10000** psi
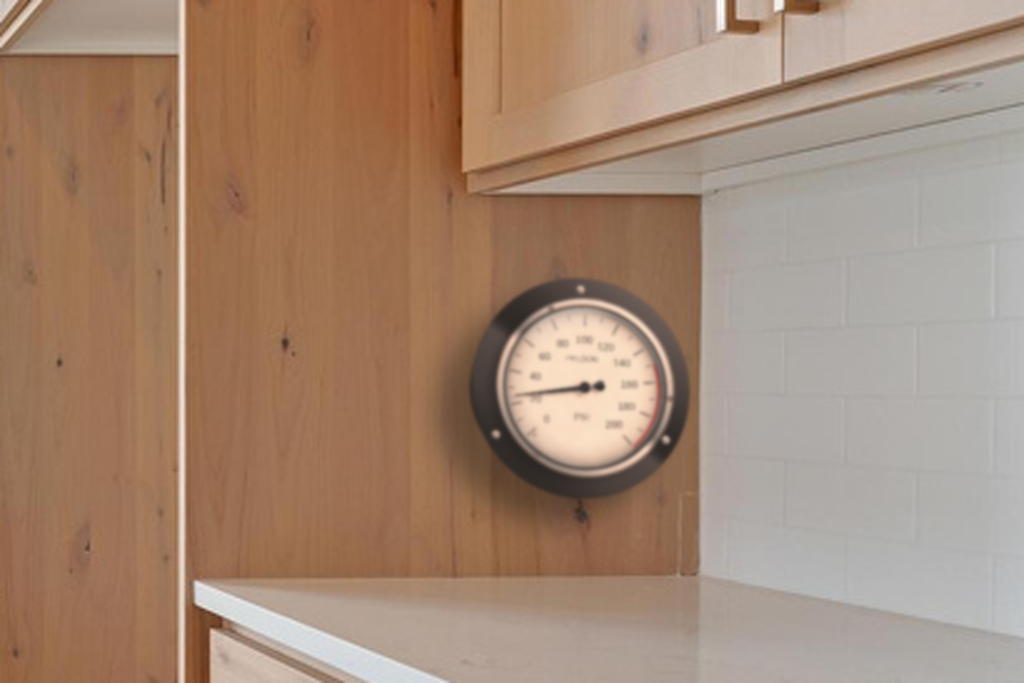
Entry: **25** psi
